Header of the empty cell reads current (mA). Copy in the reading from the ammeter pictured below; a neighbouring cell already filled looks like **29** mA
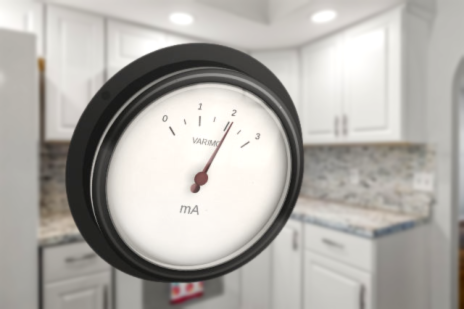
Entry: **2** mA
